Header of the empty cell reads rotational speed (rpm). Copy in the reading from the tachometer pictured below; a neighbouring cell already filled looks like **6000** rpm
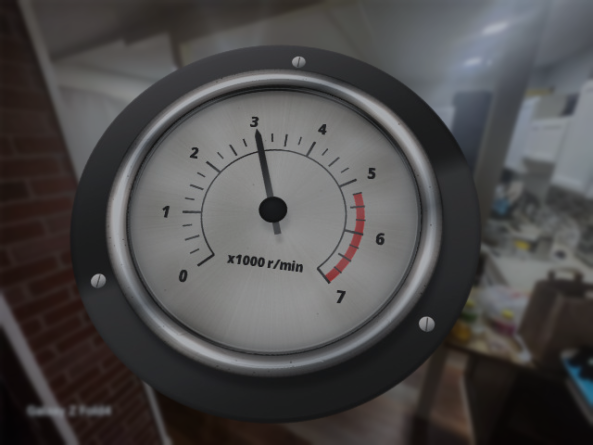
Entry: **3000** rpm
